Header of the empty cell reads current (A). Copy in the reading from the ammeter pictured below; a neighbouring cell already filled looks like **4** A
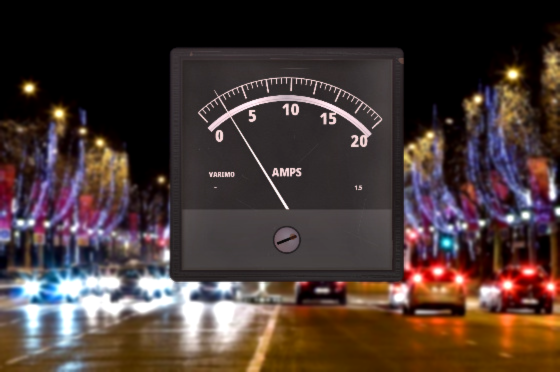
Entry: **2.5** A
